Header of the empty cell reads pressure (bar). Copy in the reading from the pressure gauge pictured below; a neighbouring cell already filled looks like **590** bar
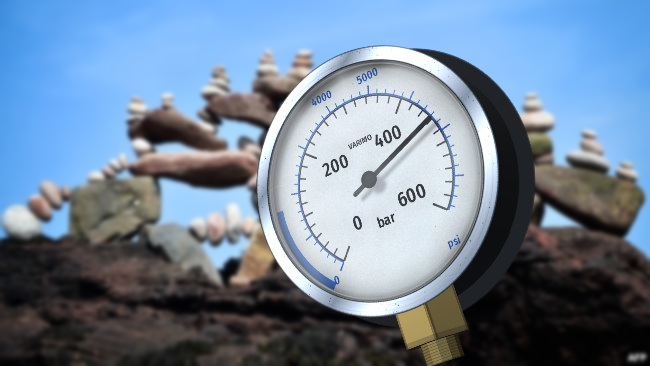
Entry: **460** bar
